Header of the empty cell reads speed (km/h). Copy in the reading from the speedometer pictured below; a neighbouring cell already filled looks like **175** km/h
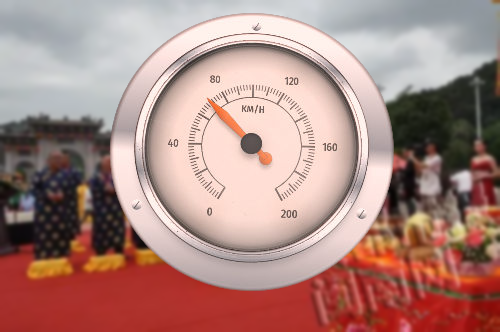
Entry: **70** km/h
